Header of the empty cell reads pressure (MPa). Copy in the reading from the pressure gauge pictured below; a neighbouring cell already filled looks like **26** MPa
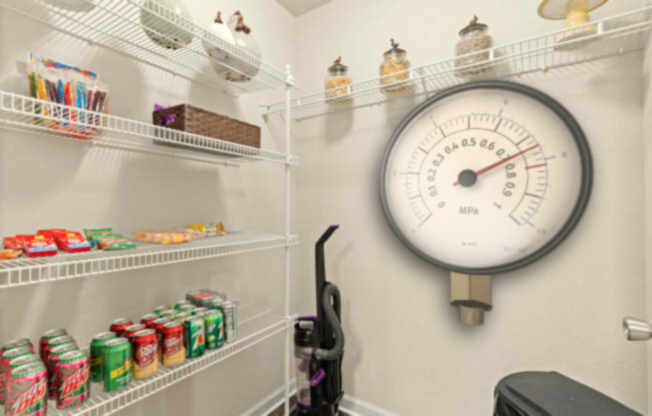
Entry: **0.74** MPa
